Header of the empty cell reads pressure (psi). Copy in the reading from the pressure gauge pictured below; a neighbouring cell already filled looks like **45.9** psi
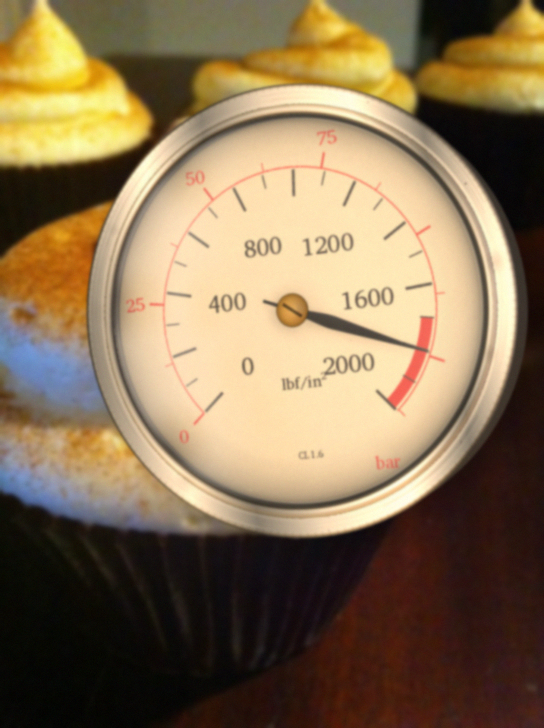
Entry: **1800** psi
